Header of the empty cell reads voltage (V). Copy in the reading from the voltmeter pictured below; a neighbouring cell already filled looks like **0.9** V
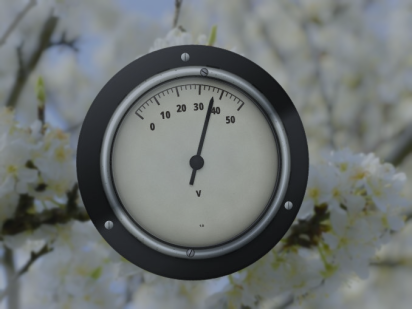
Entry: **36** V
